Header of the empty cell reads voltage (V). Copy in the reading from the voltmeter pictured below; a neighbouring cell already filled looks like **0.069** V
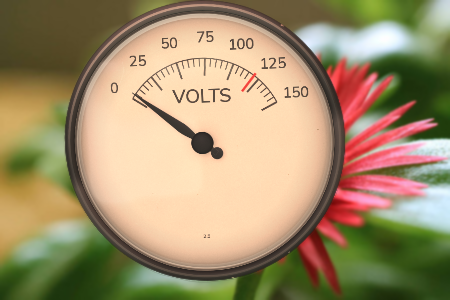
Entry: **5** V
